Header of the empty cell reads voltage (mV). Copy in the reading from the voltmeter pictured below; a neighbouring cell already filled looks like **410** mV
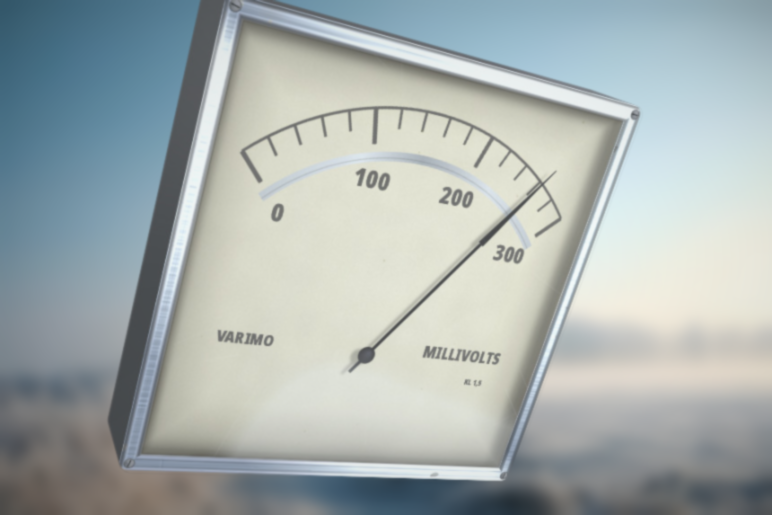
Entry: **260** mV
